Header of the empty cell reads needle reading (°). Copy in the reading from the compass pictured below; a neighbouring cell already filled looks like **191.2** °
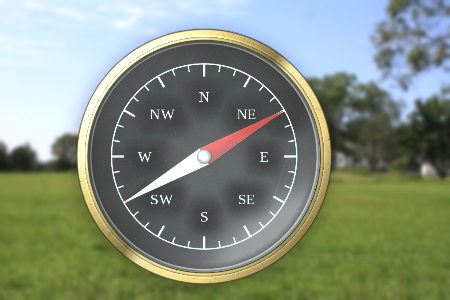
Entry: **60** °
